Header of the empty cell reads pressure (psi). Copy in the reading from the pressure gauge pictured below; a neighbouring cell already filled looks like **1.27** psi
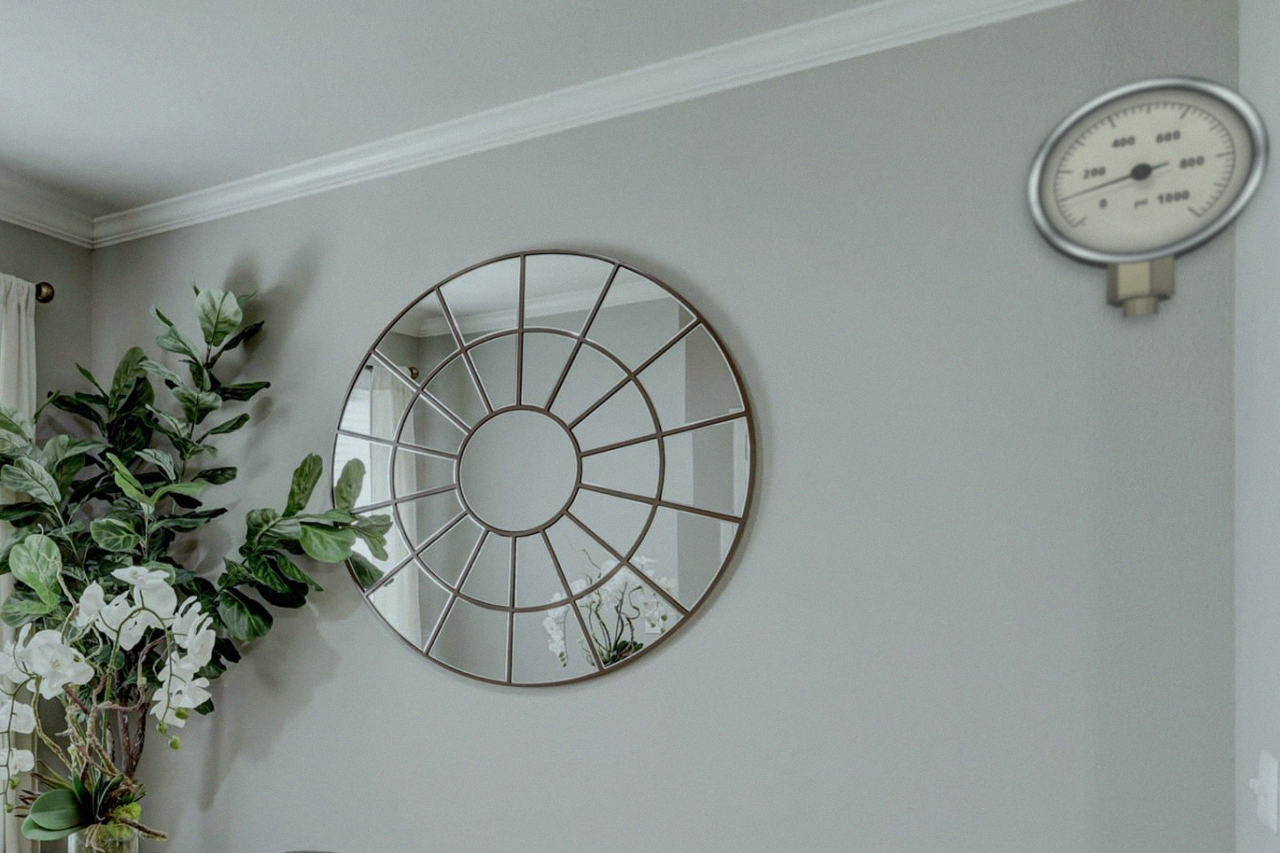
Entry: **100** psi
